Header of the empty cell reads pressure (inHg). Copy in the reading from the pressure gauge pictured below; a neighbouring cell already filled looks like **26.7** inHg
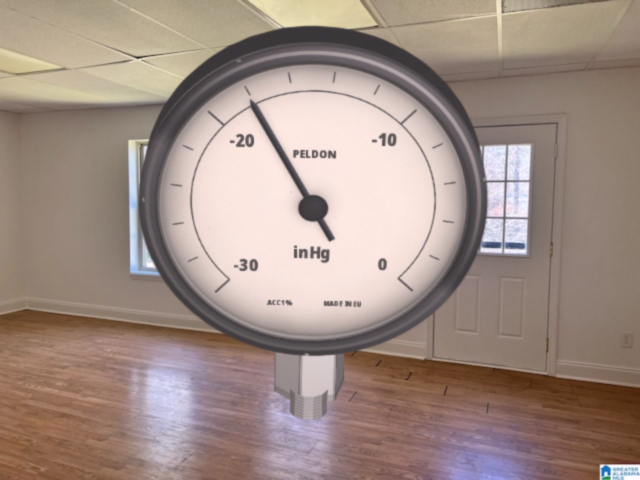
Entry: **-18** inHg
